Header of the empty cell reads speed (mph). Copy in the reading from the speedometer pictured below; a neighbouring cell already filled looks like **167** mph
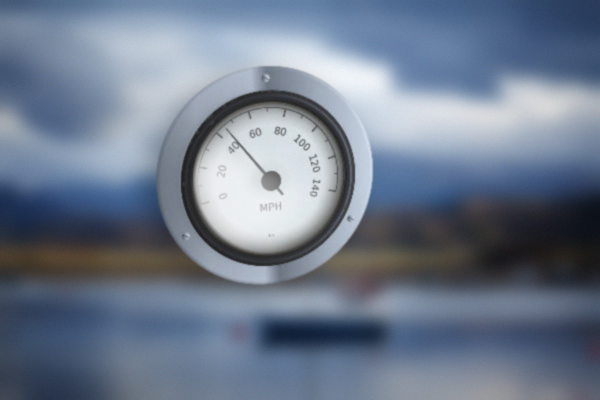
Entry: **45** mph
